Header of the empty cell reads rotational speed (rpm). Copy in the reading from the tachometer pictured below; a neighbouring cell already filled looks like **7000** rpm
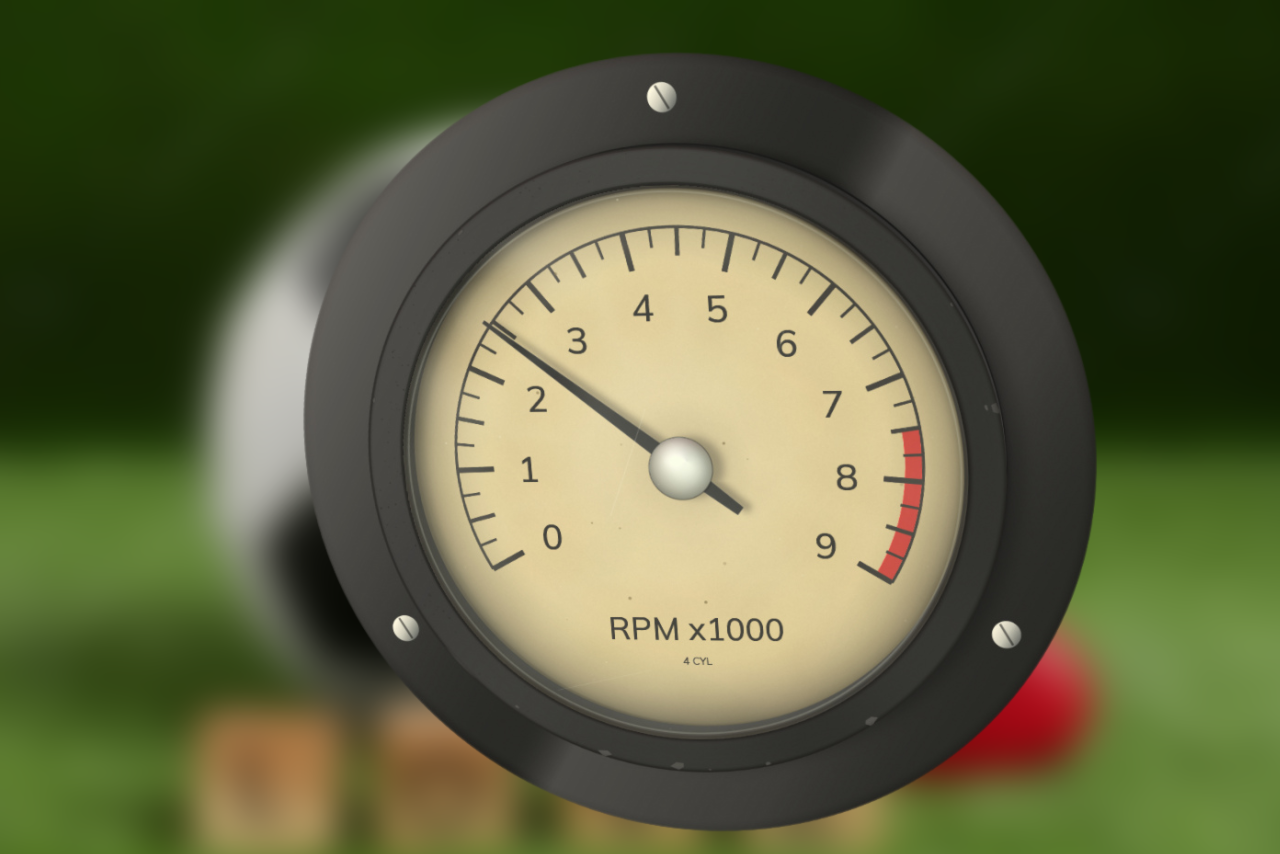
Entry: **2500** rpm
